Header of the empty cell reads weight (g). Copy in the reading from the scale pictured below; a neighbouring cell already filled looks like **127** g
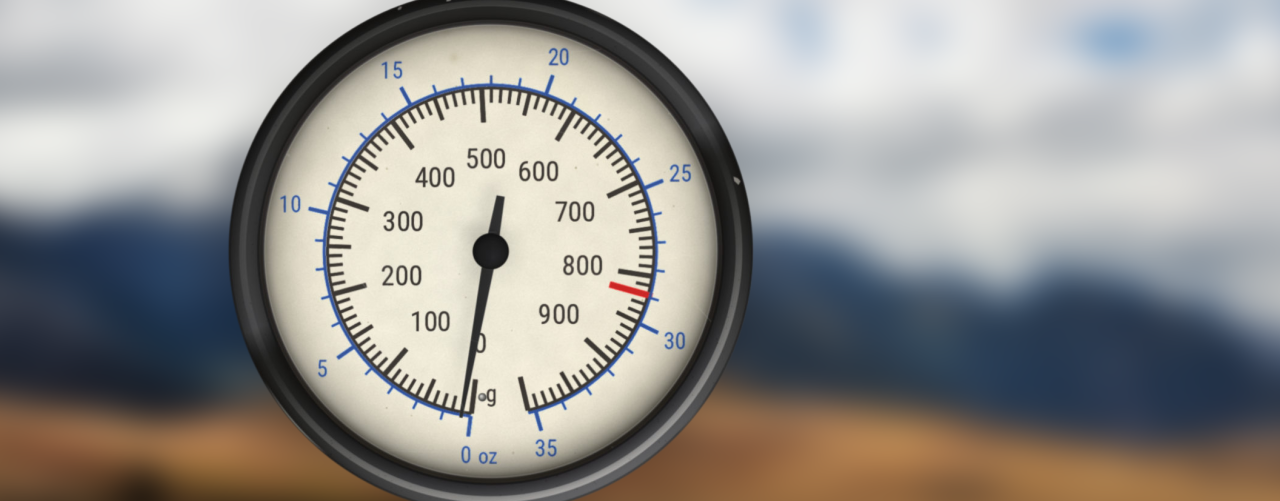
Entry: **10** g
